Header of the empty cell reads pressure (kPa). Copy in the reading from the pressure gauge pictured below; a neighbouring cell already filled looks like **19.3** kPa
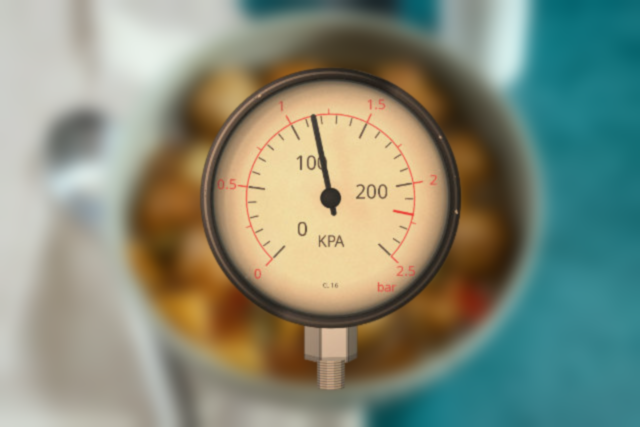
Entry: **115** kPa
